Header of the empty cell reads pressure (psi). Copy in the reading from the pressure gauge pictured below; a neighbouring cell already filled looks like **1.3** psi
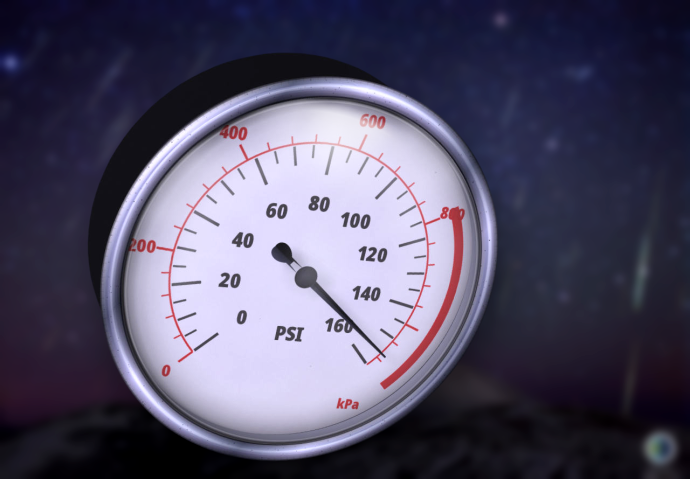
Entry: **155** psi
